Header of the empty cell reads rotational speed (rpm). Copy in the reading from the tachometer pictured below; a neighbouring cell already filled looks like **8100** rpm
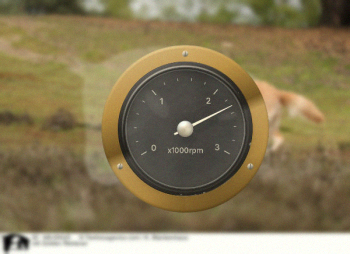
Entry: **2300** rpm
